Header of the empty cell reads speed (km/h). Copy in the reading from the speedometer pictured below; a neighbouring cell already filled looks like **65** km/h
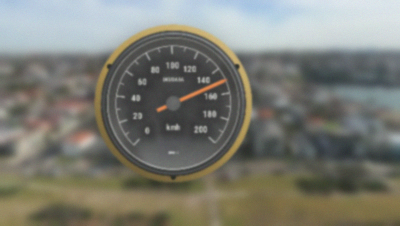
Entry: **150** km/h
